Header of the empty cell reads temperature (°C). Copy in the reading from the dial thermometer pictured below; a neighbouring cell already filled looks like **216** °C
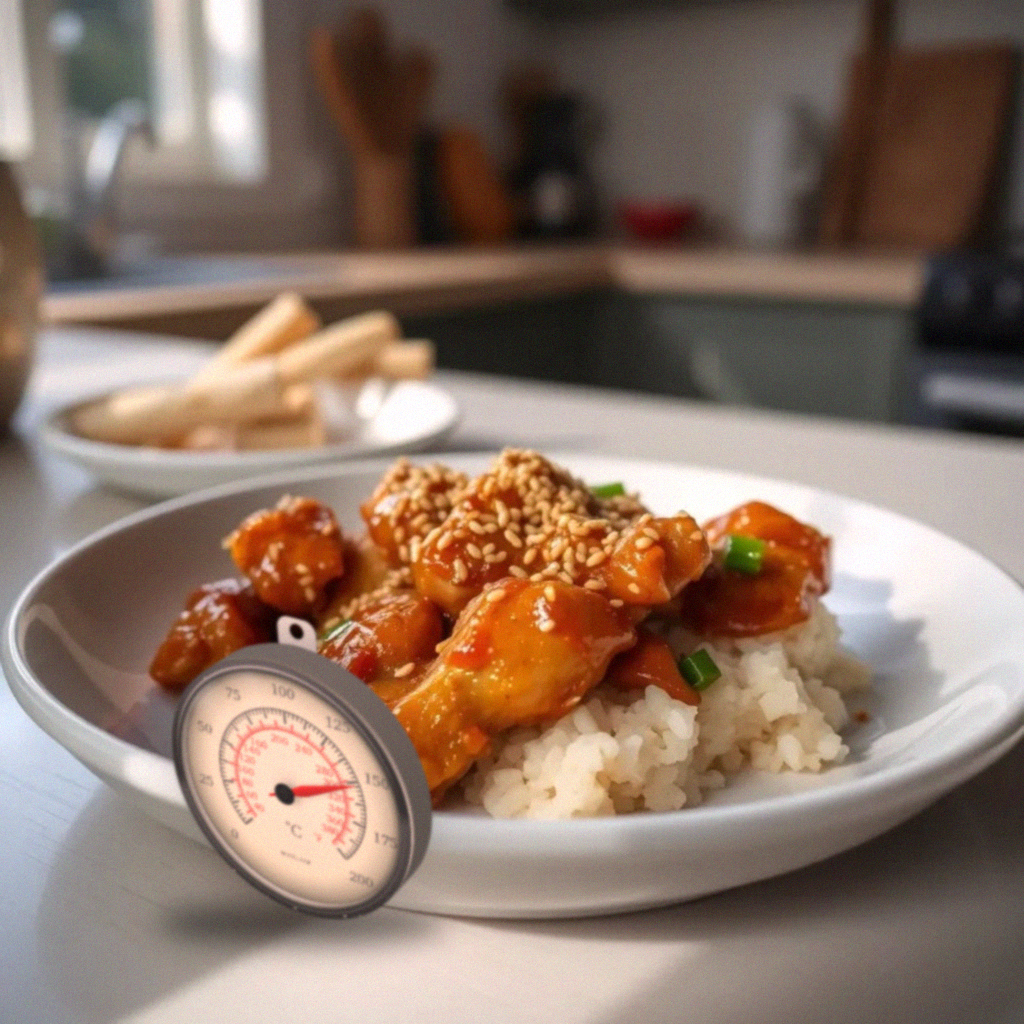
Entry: **150** °C
